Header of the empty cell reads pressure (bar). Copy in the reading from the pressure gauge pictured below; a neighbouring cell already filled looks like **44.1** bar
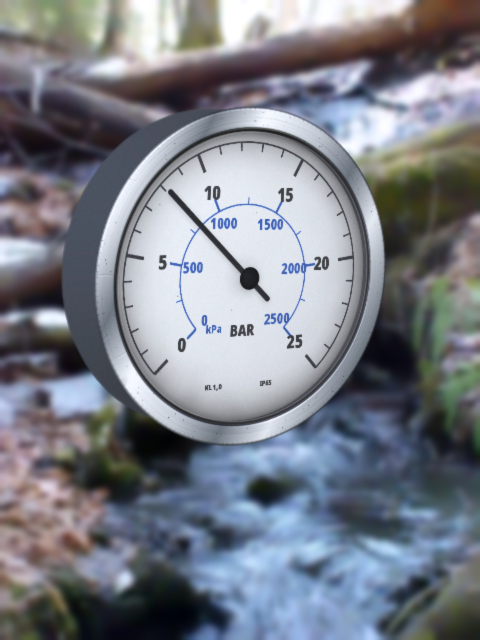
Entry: **8** bar
